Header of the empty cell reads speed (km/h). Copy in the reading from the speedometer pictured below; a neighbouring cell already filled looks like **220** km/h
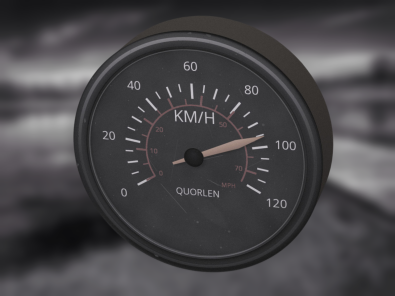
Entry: **95** km/h
